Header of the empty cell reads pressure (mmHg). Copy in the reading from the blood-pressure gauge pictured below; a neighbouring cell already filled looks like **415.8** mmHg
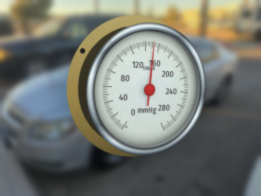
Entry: **150** mmHg
